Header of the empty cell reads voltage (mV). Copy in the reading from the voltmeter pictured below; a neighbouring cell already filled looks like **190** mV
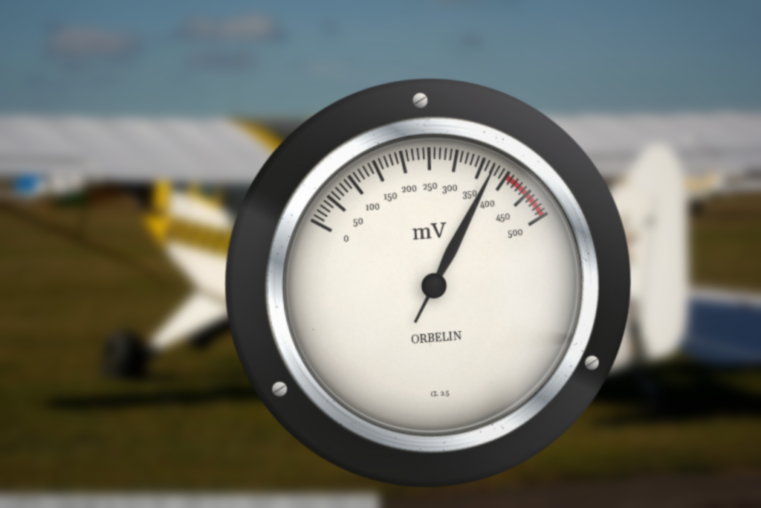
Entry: **370** mV
